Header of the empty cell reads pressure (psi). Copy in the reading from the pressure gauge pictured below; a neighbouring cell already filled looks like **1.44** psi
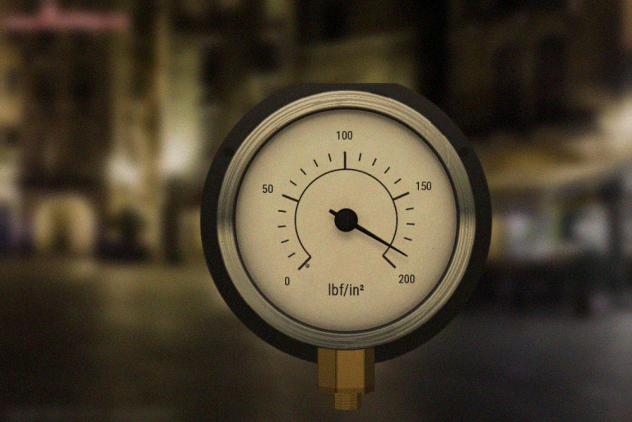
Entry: **190** psi
